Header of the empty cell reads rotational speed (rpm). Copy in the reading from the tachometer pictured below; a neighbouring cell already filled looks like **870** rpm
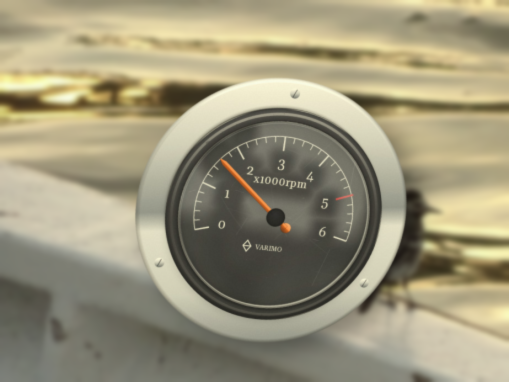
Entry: **1600** rpm
